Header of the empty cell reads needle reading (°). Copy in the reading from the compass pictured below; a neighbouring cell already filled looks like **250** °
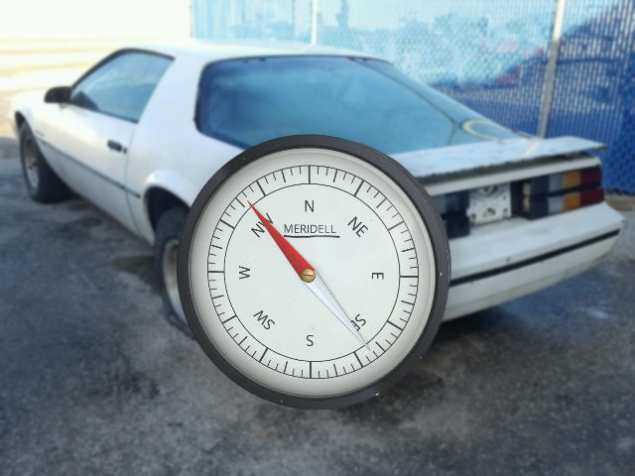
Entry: **320** °
